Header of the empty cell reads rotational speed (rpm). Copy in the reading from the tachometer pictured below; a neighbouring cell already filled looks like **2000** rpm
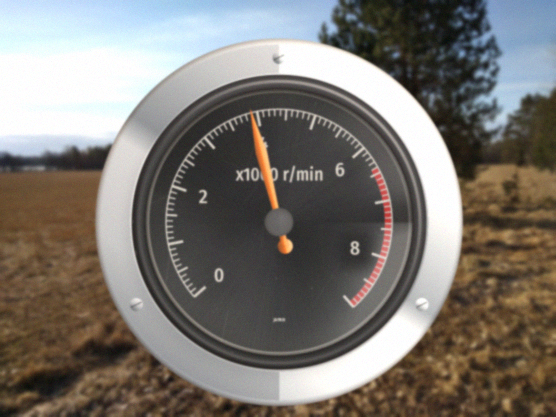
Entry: **3900** rpm
